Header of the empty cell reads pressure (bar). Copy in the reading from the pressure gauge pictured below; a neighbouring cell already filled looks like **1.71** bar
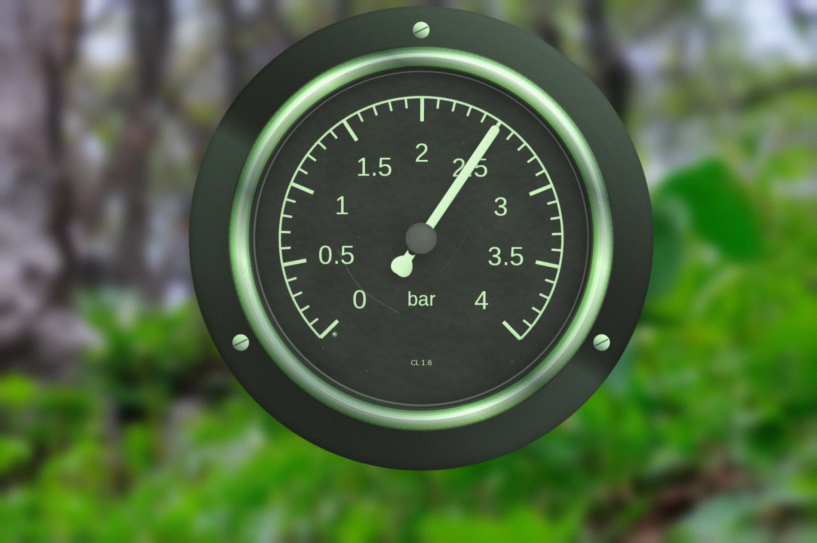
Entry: **2.5** bar
